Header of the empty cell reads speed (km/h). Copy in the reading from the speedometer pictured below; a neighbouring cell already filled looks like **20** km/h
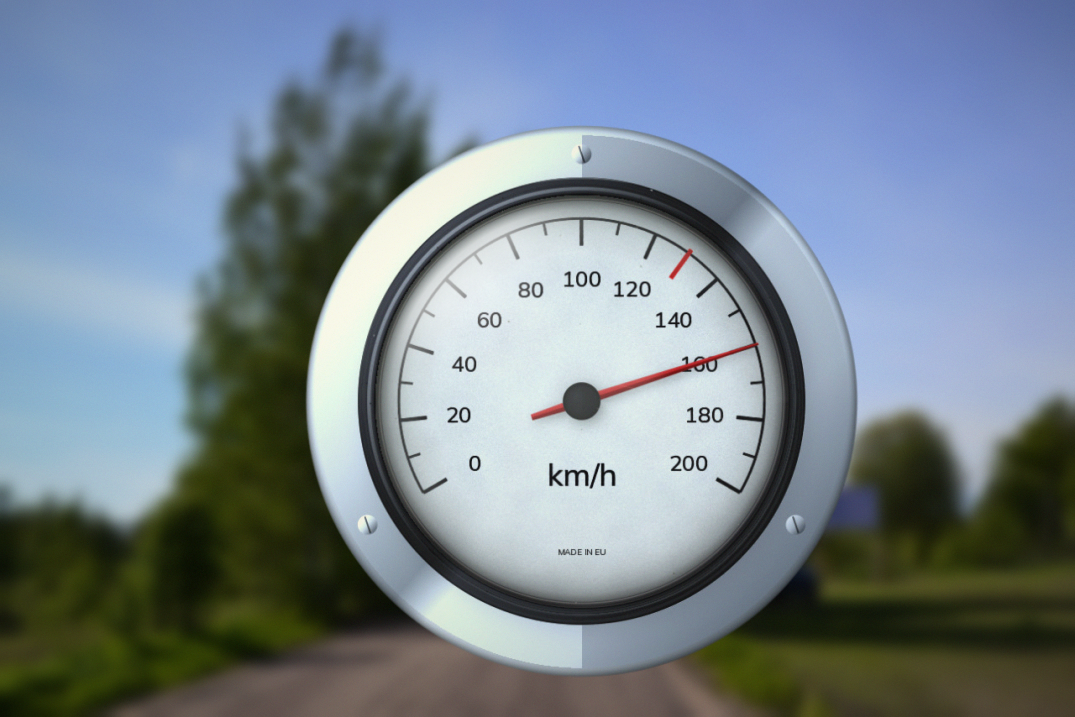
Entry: **160** km/h
